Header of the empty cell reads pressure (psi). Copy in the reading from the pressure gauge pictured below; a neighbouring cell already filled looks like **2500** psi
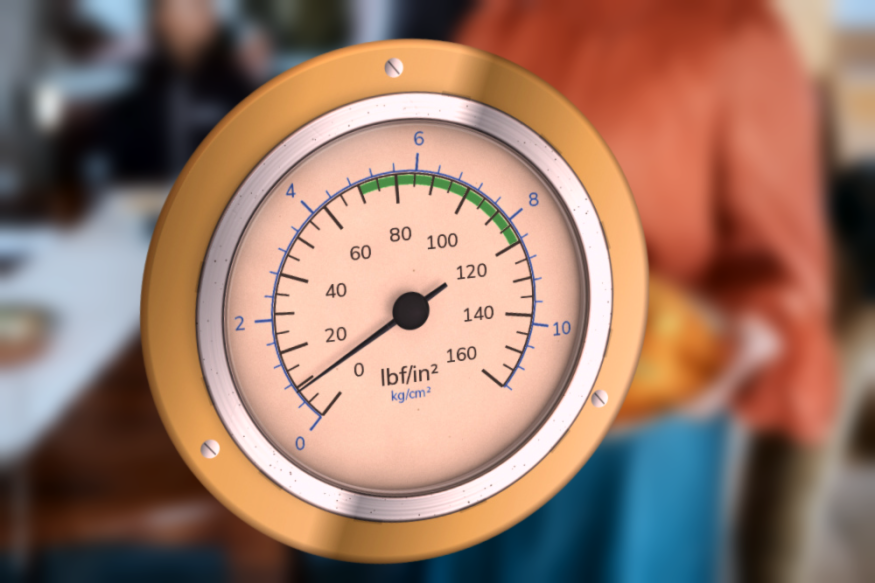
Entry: **10** psi
